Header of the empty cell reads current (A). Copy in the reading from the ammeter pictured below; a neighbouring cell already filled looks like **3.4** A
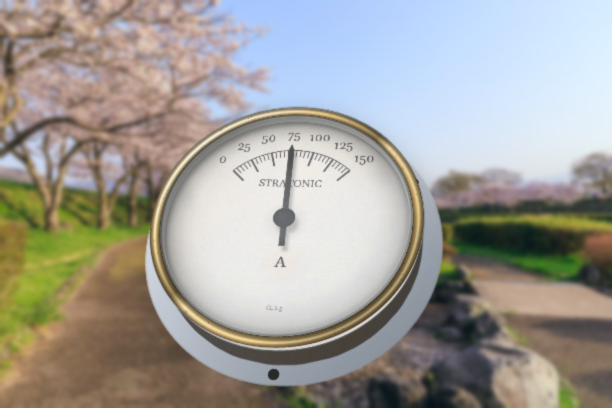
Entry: **75** A
